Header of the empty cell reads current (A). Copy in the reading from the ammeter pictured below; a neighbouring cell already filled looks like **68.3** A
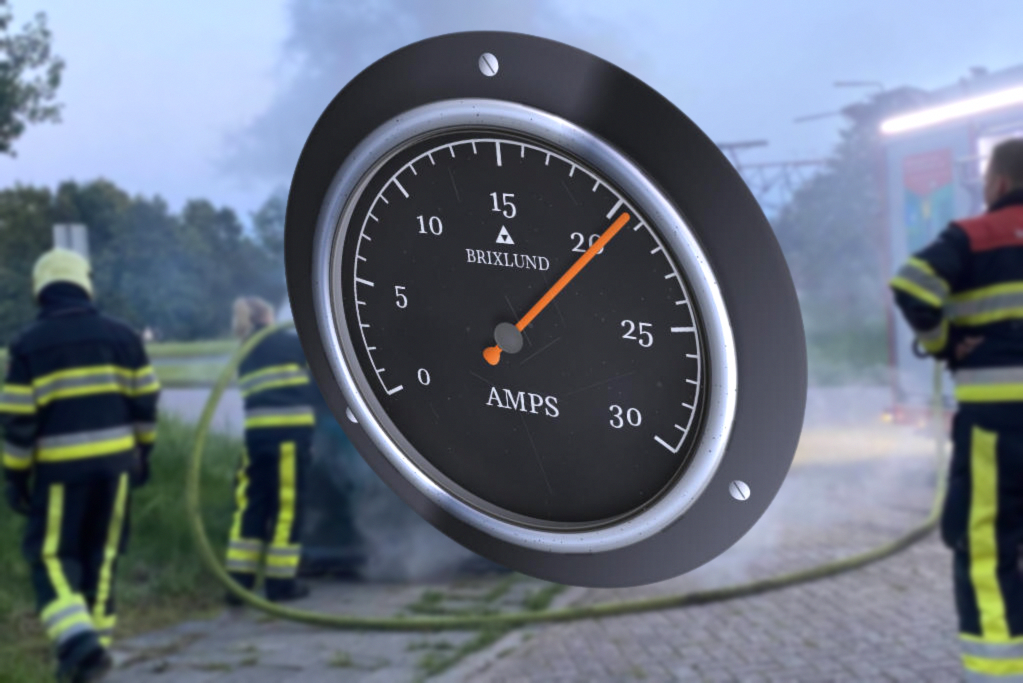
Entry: **20.5** A
